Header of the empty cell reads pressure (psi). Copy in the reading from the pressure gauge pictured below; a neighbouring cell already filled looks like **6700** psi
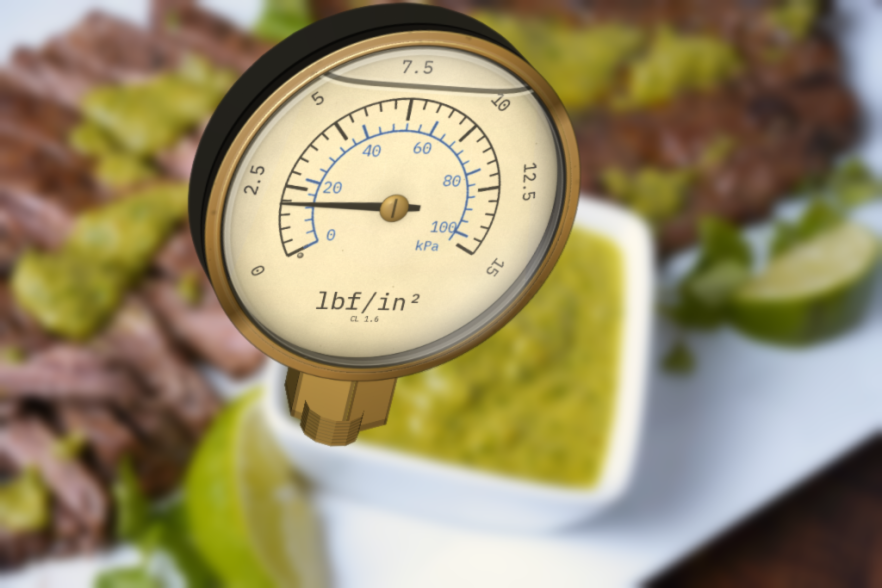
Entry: **2** psi
